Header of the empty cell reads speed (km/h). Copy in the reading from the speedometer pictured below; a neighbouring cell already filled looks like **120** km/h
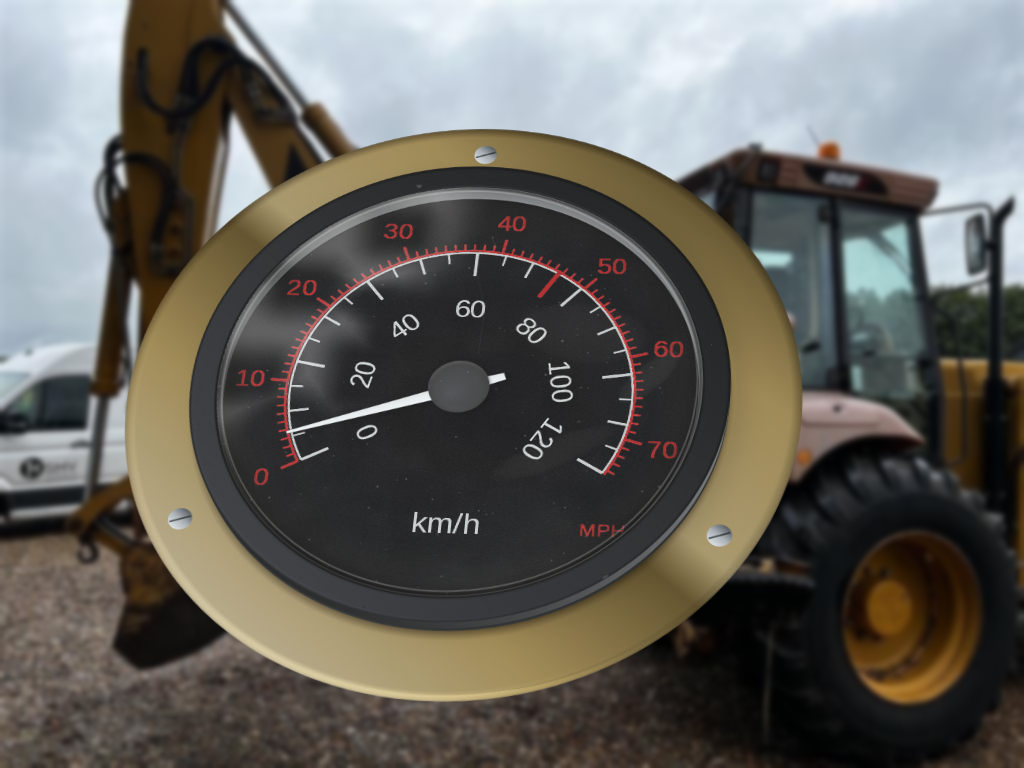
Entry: **5** km/h
